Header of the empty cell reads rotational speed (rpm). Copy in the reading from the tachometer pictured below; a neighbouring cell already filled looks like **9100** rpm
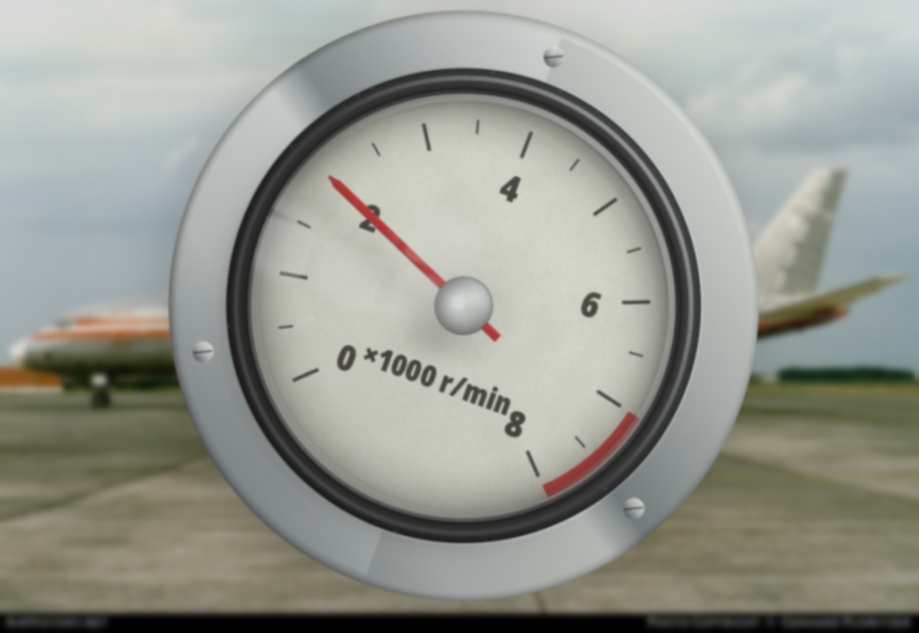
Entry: **2000** rpm
